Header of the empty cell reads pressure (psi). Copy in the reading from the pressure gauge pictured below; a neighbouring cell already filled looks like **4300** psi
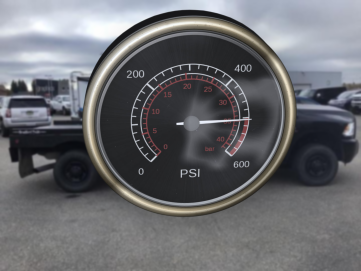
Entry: **500** psi
